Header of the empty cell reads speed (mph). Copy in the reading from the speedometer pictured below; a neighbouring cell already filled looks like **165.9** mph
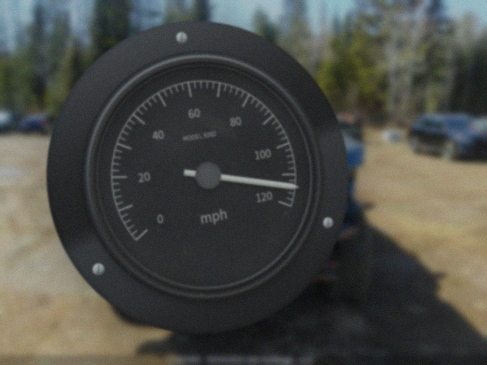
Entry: **114** mph
